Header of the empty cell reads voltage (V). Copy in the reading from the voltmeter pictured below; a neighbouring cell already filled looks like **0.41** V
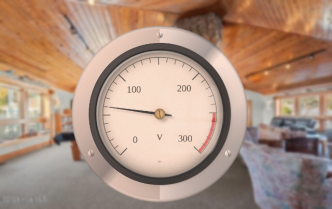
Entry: **60** V
